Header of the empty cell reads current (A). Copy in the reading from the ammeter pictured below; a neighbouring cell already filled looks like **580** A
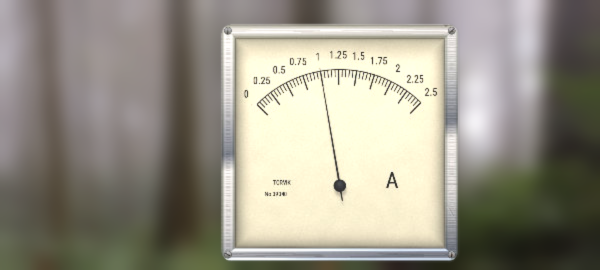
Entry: **1** A
